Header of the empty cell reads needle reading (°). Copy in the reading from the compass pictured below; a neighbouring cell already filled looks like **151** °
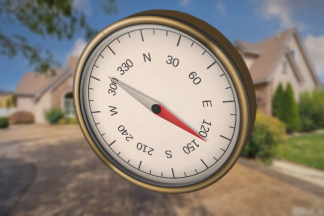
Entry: **130** °
